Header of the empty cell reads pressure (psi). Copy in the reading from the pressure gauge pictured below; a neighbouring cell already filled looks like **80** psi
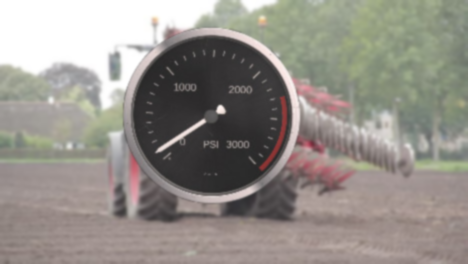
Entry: **100** psi
